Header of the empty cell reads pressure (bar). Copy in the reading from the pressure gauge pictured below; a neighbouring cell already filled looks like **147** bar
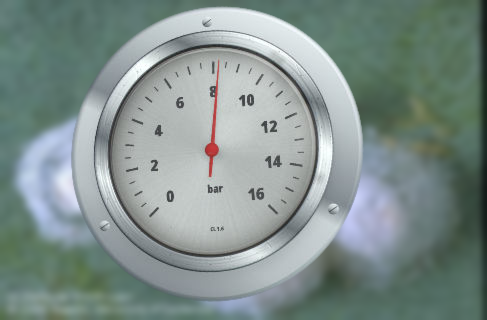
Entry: **8.25** bar
